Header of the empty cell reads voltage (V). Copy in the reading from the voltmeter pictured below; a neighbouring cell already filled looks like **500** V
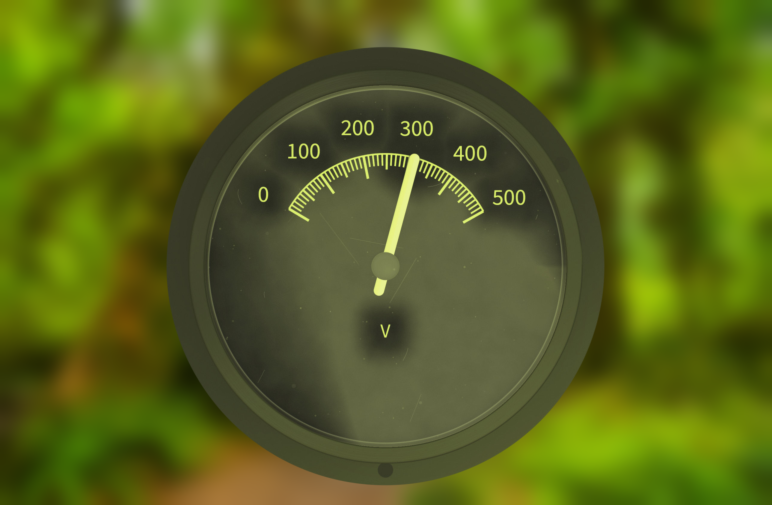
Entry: **310** V
